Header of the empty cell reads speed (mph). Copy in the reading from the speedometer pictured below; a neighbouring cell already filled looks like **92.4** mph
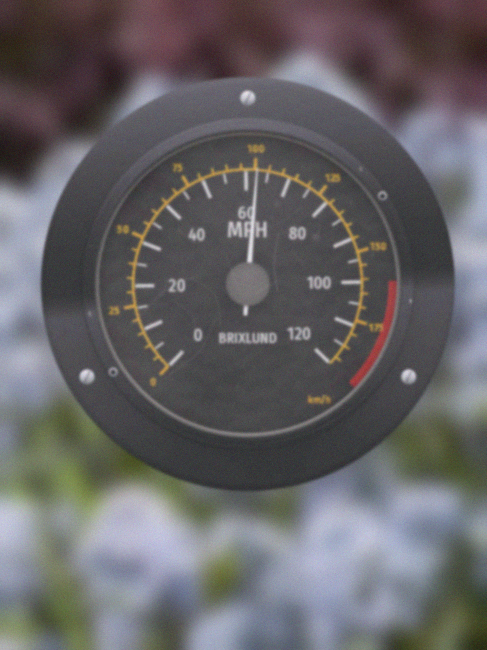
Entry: **62.5** mph
